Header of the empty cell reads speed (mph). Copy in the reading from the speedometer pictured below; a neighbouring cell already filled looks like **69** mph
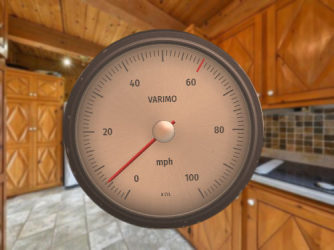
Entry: **6** mph
